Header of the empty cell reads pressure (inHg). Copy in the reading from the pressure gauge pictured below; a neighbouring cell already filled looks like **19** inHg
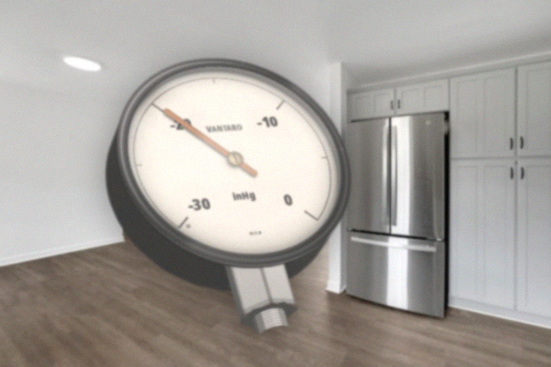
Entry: **-20** inHg
